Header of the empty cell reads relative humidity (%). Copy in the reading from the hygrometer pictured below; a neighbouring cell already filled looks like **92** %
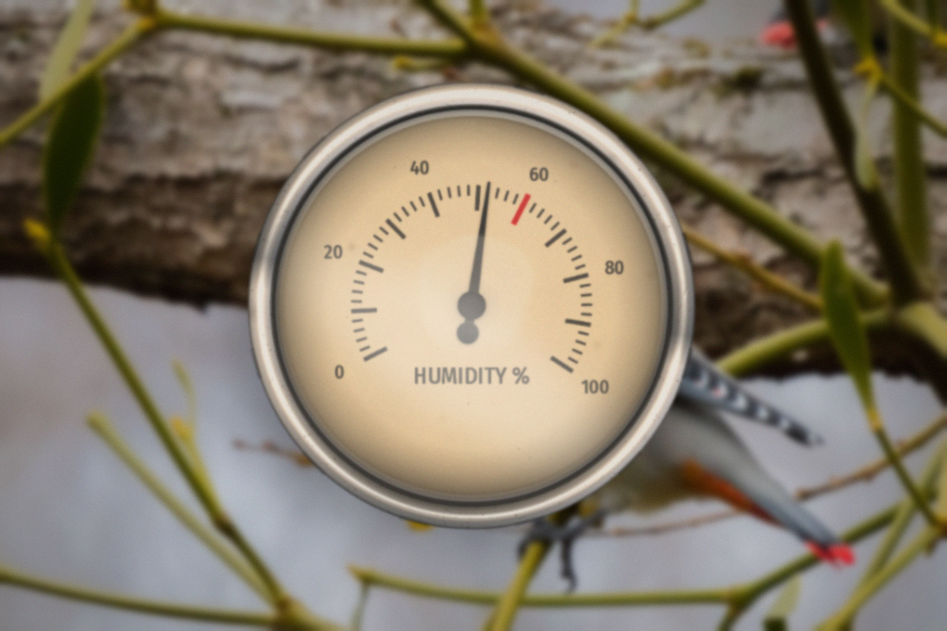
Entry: **52** %
